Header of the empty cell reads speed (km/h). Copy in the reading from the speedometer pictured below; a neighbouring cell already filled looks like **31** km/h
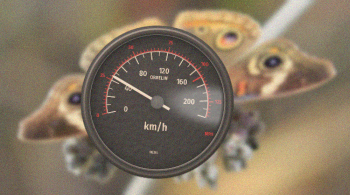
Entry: **45** km/h
